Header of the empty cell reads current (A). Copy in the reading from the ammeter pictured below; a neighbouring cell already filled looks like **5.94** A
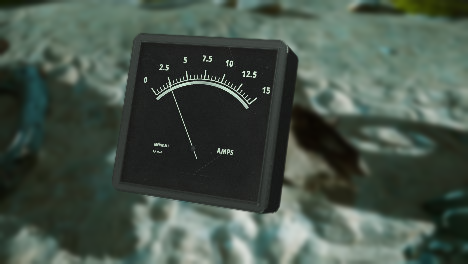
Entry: **2.5** A
